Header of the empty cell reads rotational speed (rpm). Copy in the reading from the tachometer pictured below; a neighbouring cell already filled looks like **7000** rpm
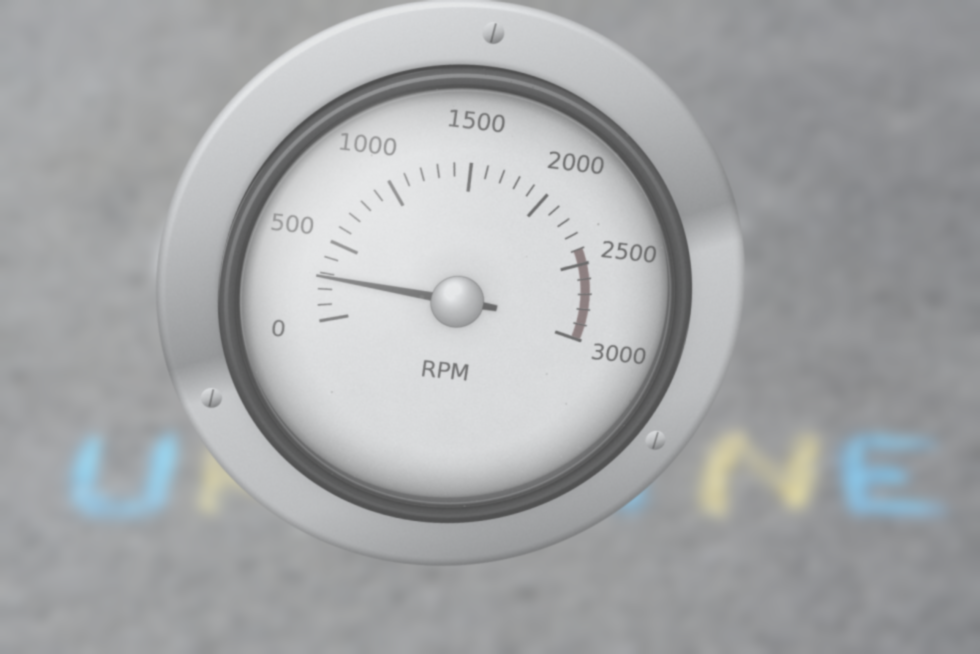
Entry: **300** rpm
